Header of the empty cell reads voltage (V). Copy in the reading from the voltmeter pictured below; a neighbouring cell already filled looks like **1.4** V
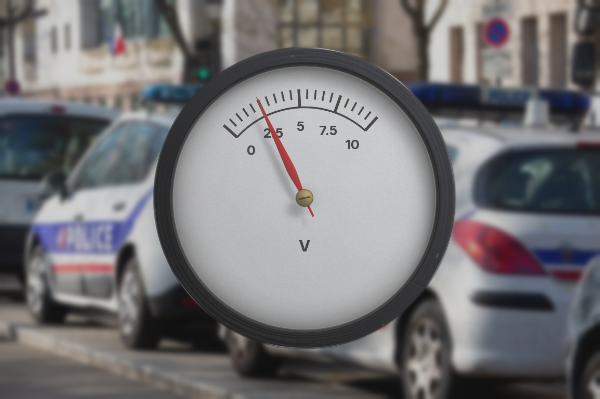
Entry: **2.5** V
